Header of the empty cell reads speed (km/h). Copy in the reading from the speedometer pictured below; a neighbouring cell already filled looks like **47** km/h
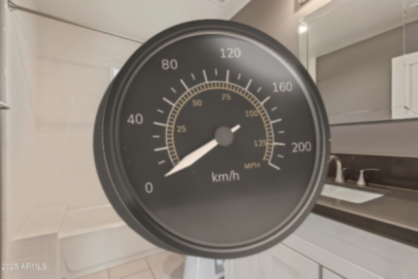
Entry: **0** km/h
